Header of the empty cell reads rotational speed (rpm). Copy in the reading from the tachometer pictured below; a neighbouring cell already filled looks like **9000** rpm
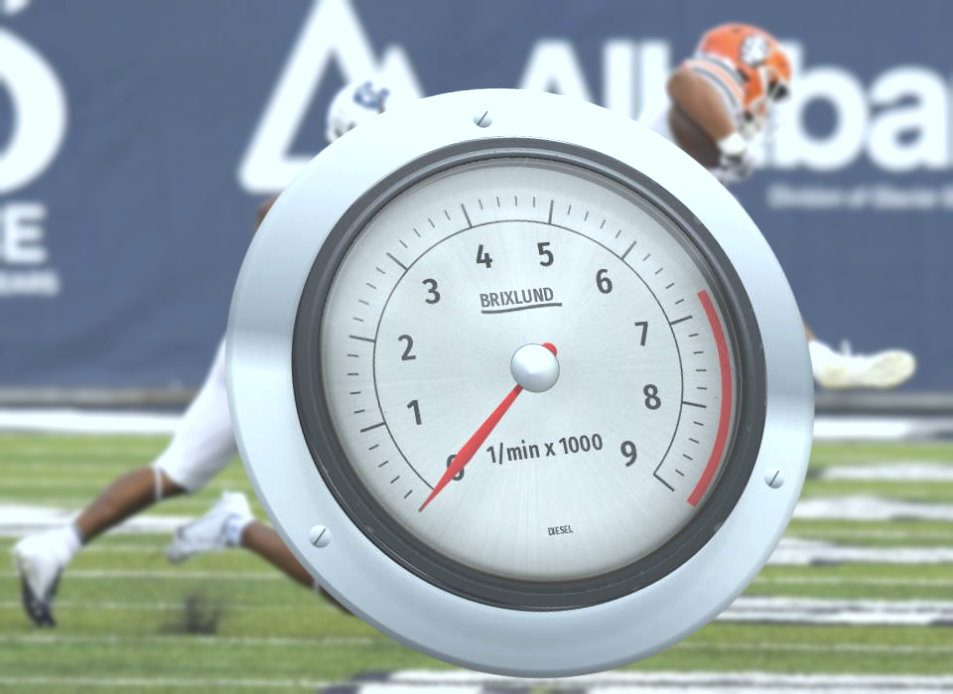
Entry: **0** rpm
